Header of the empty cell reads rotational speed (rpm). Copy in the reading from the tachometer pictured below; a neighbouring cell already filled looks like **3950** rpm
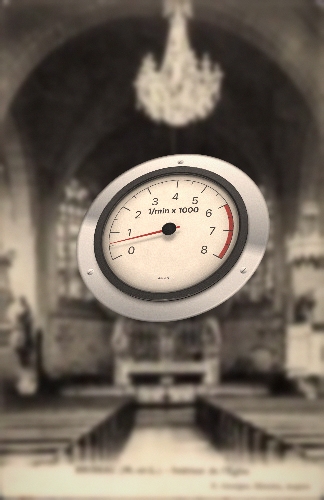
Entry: **500** rpm
